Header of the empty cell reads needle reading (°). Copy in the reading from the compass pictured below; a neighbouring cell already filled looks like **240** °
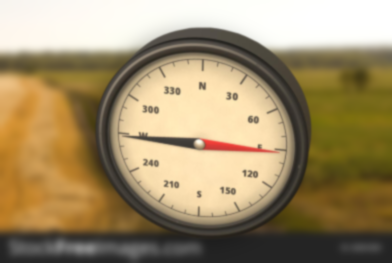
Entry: **90** °
